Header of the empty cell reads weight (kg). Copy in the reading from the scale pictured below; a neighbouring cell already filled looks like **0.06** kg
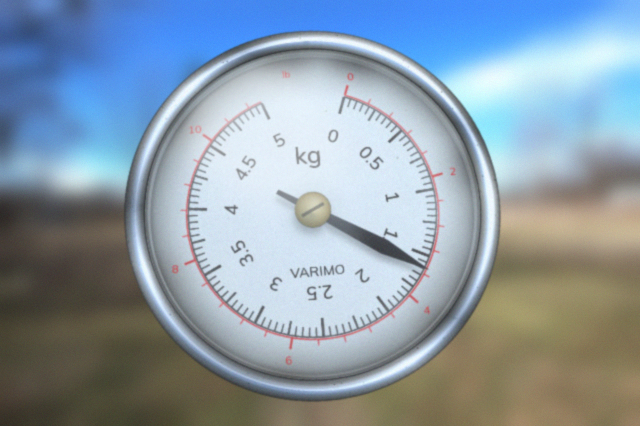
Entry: **1.6** kg
